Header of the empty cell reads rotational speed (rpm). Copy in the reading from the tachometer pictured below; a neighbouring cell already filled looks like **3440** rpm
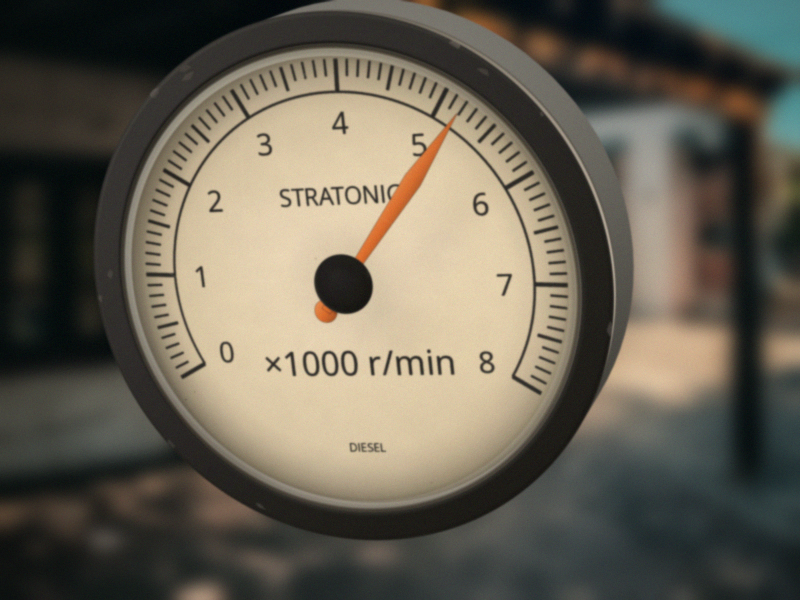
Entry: **5200** rpm
